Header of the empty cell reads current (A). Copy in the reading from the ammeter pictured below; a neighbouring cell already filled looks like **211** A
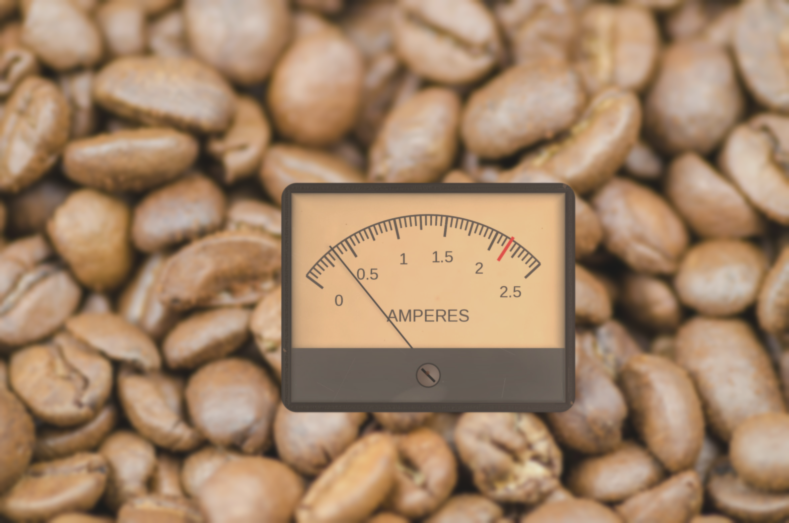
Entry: **0.35** A
